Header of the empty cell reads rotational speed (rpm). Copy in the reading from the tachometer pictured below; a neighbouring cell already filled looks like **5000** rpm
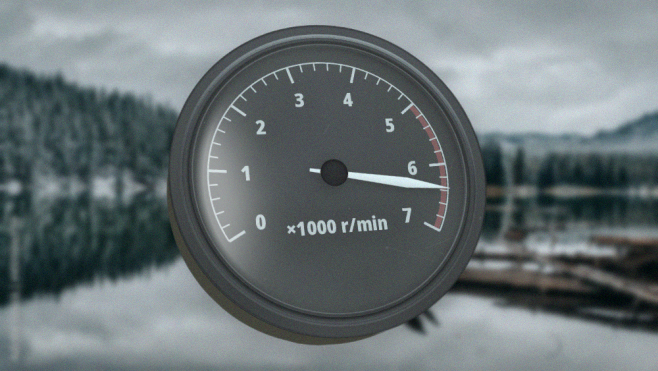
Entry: **6400** rpm
